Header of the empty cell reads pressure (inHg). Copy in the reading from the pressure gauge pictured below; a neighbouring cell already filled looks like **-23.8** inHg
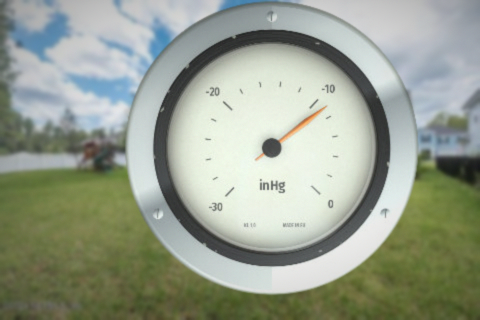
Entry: **-9** inHg
